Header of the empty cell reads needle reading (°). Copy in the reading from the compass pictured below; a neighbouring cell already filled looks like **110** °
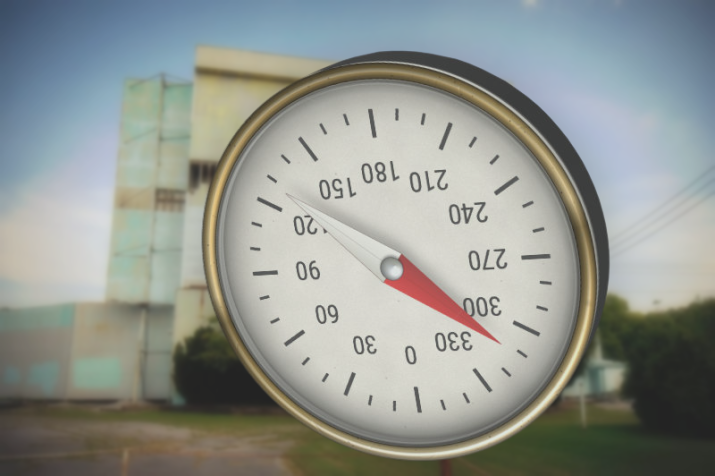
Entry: **310** °
